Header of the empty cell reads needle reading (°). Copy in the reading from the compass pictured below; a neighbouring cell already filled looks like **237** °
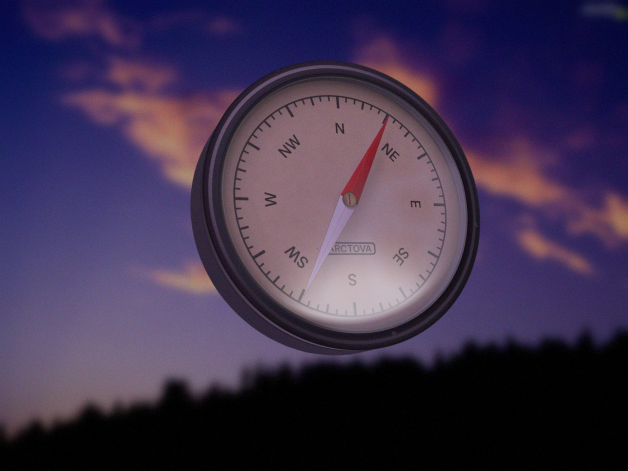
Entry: **30** °
